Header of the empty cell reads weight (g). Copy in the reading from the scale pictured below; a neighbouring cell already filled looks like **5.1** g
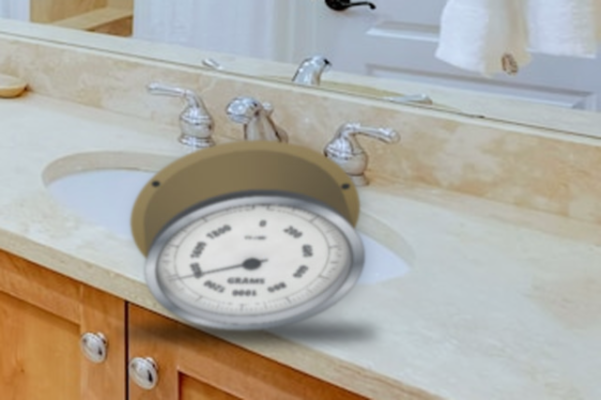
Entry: **1400** g
